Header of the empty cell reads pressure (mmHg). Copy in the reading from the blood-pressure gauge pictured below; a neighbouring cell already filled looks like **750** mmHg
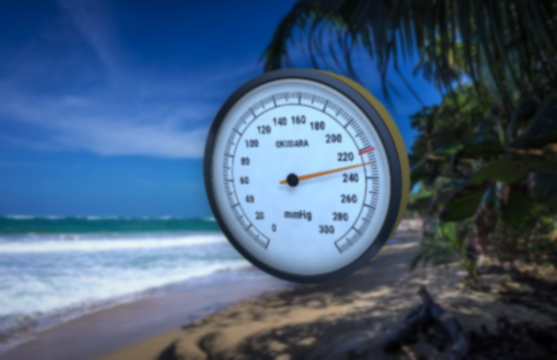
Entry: **230** mmHg
